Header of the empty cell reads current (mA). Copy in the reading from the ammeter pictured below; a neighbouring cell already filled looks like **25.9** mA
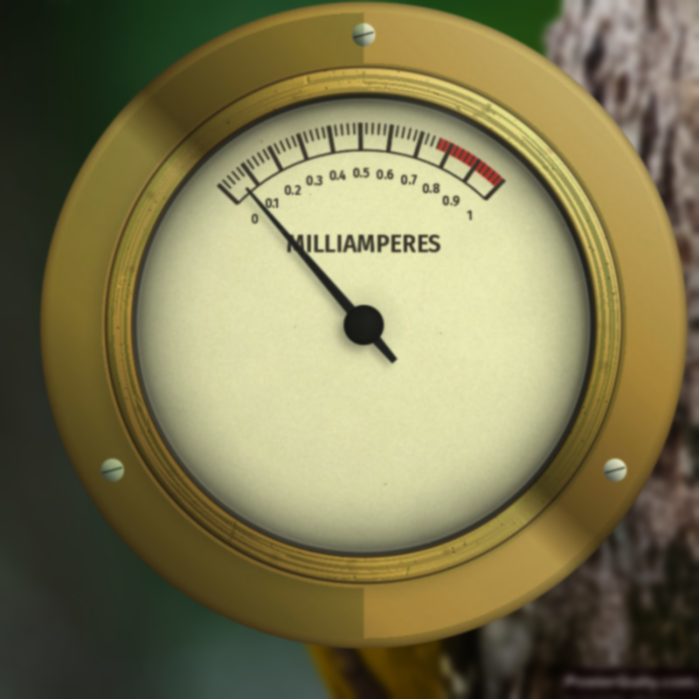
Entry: **0.06** mA
